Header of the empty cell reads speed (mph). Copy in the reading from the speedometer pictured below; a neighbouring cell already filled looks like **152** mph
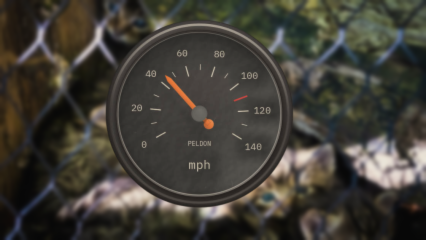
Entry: **45** mph
